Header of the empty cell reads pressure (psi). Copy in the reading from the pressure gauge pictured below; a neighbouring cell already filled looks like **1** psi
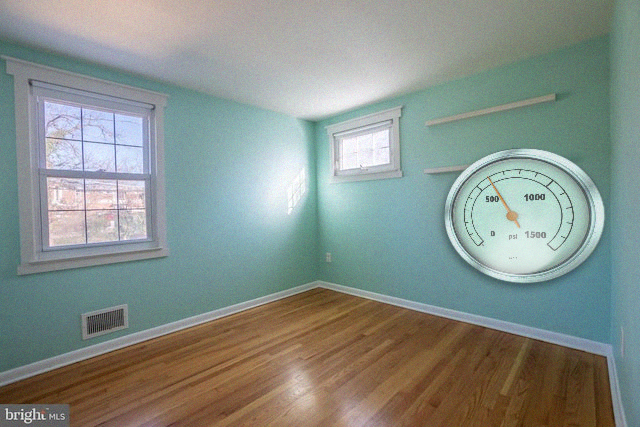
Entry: **600** psi
